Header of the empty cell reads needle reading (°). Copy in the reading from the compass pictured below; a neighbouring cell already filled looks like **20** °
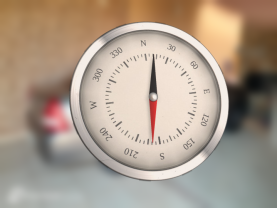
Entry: **190** °
